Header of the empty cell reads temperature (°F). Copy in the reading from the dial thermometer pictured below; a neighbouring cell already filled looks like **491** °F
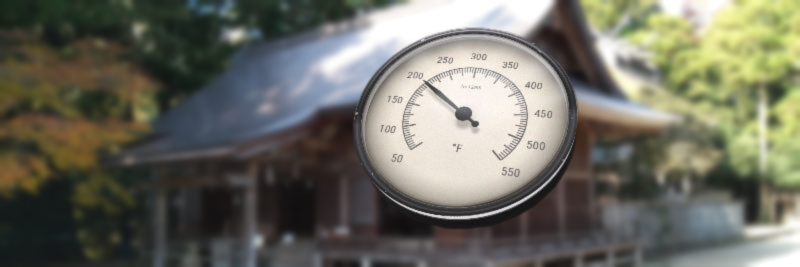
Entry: **200** °F
